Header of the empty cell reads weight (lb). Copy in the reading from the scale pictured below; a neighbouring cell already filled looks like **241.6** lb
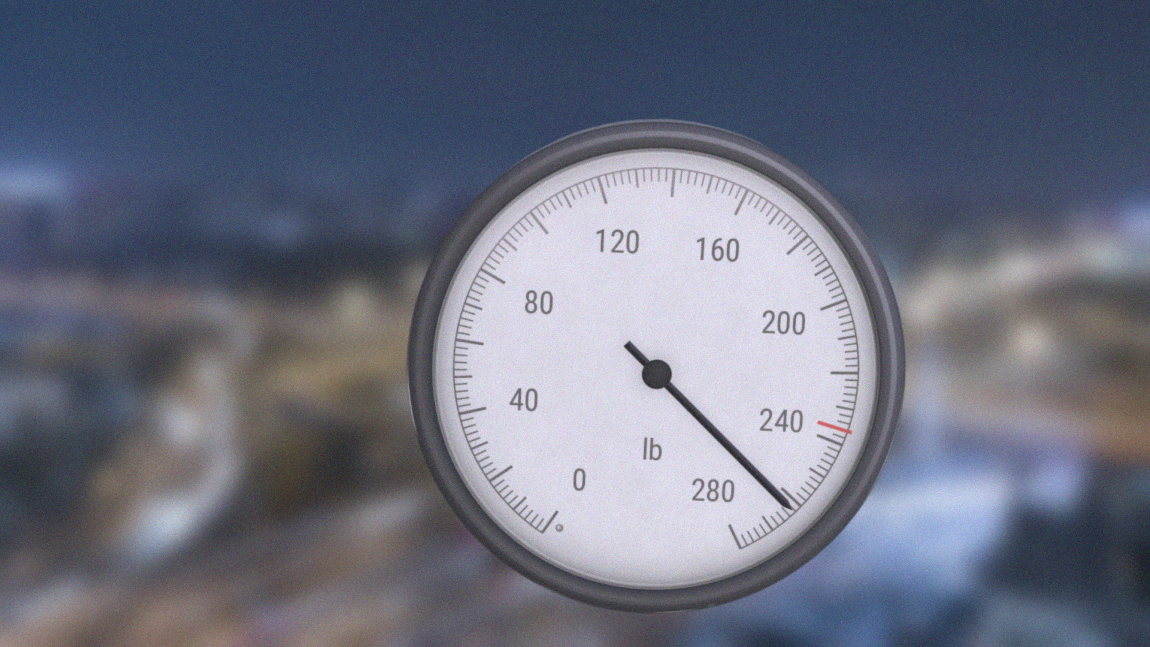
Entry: **262** lb
